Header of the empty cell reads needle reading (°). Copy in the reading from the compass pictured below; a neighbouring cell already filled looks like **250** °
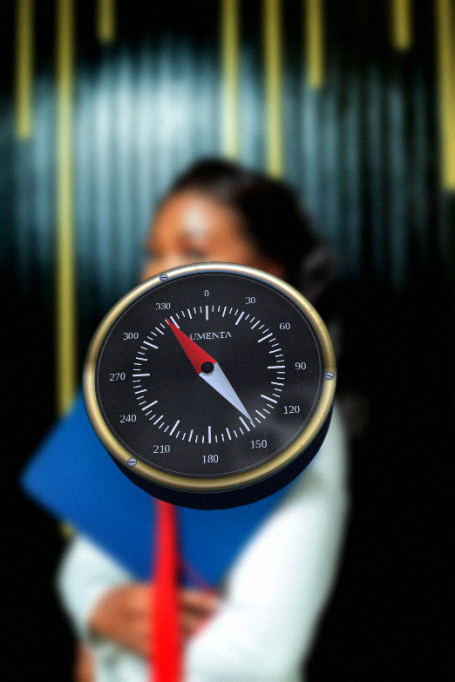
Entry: **325** °
